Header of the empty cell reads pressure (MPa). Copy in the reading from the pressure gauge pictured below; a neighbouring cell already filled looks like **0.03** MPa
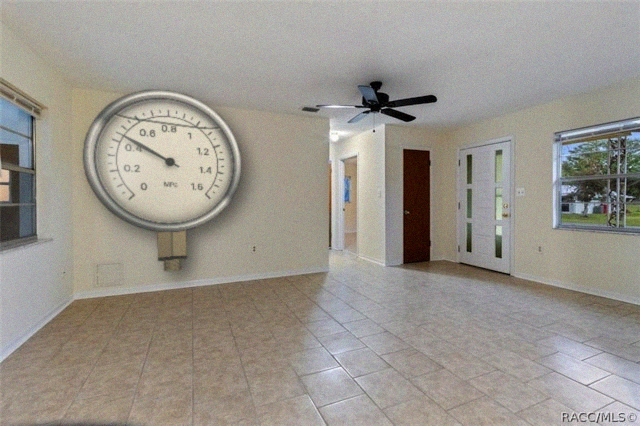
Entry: **0.45** MPa
